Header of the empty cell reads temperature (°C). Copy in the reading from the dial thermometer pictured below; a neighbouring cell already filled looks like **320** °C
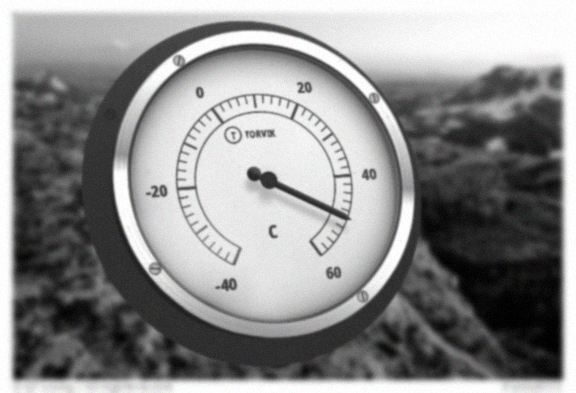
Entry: **50** °C
